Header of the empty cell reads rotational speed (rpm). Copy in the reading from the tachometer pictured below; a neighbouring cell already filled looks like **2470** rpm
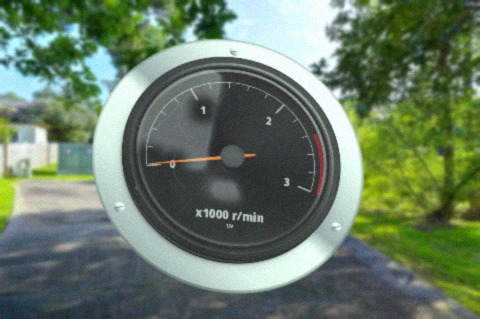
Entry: **0** rpm
